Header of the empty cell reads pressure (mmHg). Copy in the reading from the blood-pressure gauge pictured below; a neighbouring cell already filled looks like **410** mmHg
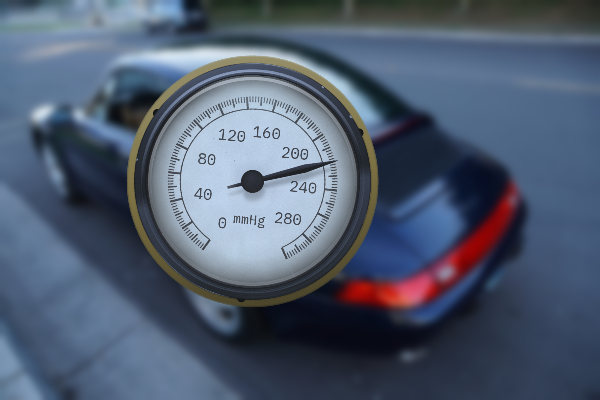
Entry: **220** mmHg
